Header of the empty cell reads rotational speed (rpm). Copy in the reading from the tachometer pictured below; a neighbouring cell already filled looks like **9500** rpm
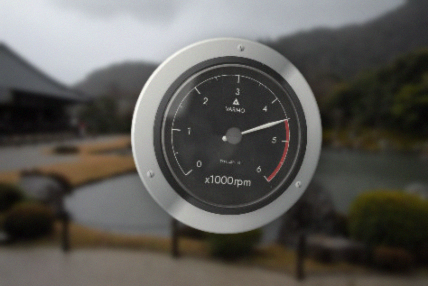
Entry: **4500** rpm
